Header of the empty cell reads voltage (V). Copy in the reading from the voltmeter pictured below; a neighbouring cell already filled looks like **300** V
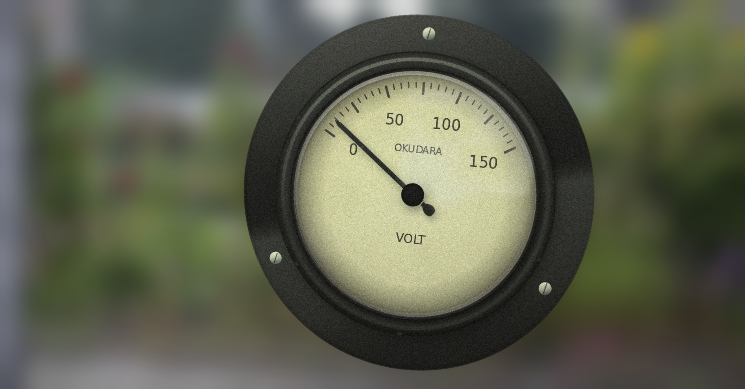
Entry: **10** V
